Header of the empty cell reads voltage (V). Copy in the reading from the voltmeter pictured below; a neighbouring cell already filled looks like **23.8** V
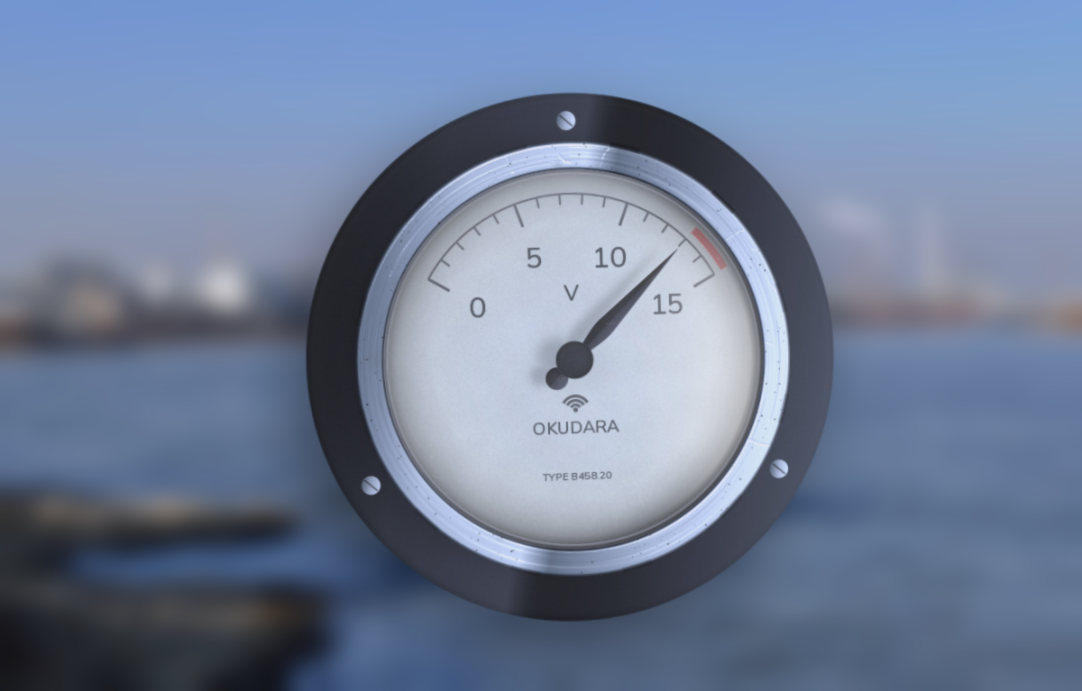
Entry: **13** V
